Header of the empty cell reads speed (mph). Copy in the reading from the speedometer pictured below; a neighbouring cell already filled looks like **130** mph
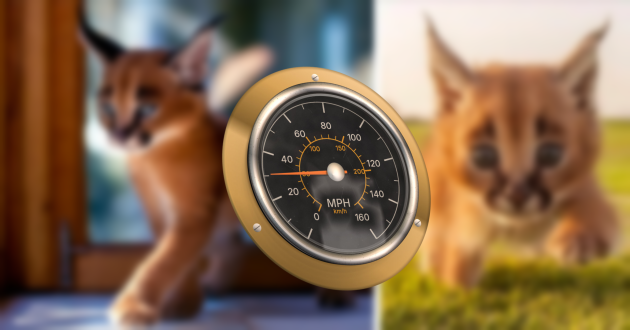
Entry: **30** mph
